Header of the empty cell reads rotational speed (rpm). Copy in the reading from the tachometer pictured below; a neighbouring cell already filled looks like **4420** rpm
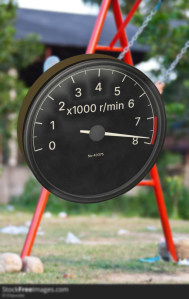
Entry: **7750** rpm
